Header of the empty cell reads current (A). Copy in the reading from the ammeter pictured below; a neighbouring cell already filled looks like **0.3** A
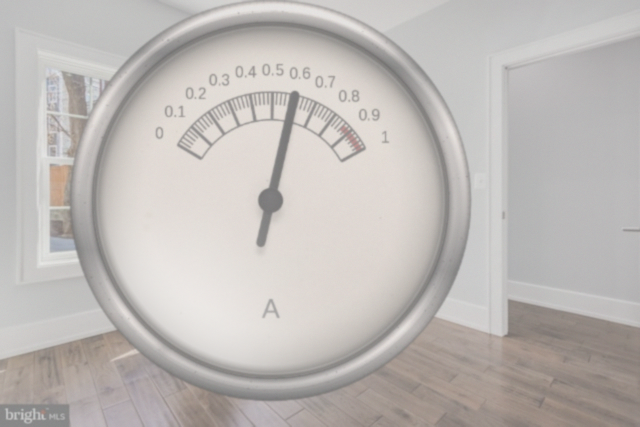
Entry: **0.6** A
